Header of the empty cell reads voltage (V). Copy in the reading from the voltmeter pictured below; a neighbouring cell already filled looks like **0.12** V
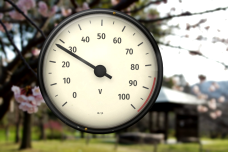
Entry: **27.5** V
